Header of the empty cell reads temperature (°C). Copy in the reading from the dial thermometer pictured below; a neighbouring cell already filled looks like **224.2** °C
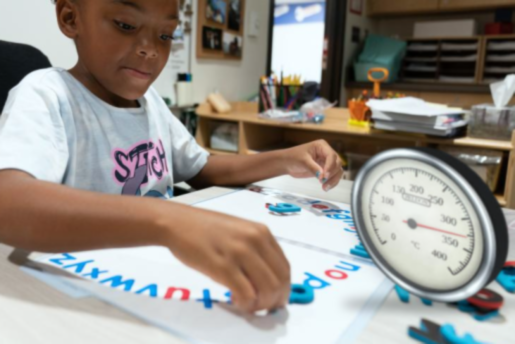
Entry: **325** °C
